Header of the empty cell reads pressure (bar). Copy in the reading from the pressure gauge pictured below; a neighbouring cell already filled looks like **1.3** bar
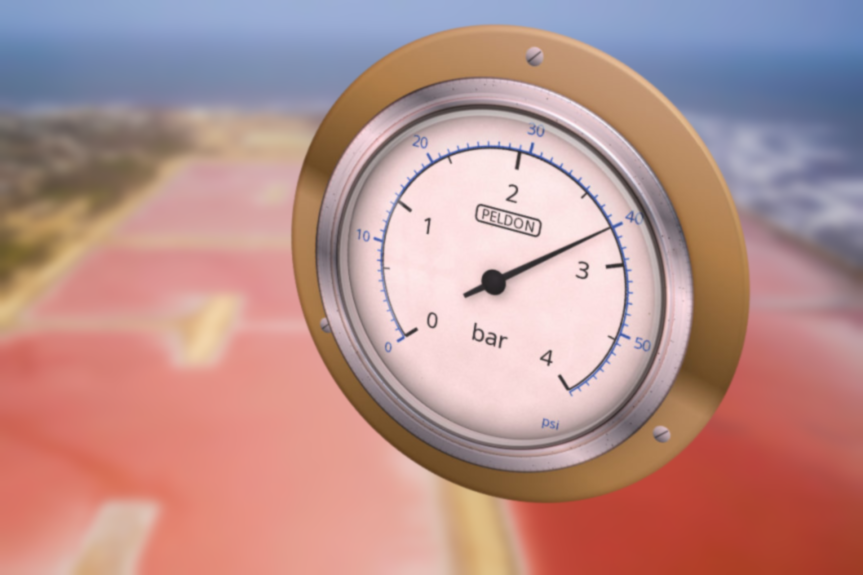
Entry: **2.75** bar
